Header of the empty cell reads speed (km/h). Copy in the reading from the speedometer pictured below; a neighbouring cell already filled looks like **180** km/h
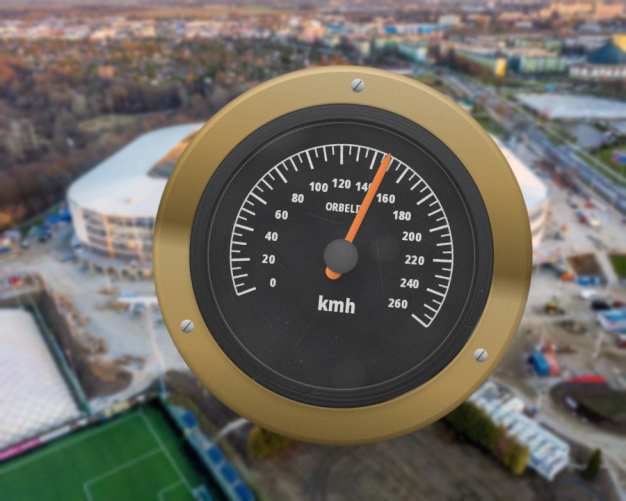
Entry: **147.5** km/h
